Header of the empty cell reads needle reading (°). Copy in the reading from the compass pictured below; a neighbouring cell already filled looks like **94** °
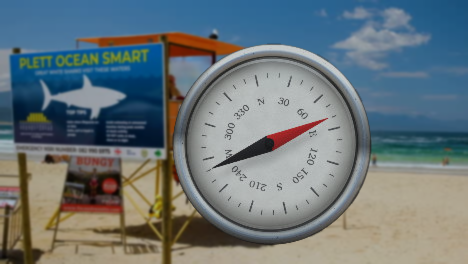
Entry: **80** °
